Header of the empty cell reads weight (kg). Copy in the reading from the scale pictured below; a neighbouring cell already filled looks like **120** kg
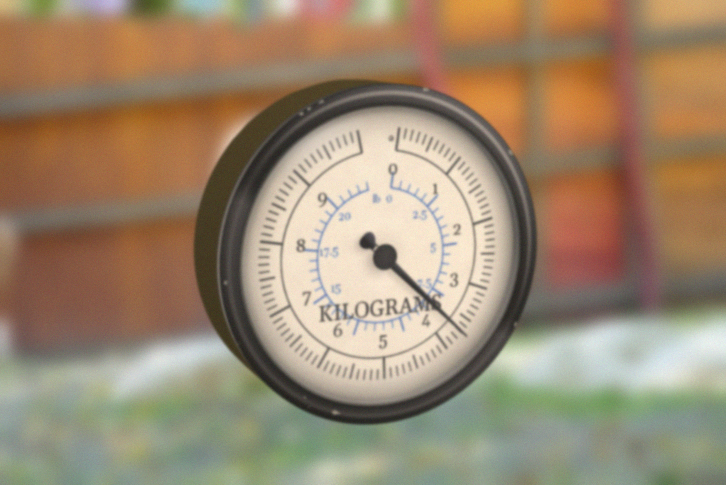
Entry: **3.7** kg
